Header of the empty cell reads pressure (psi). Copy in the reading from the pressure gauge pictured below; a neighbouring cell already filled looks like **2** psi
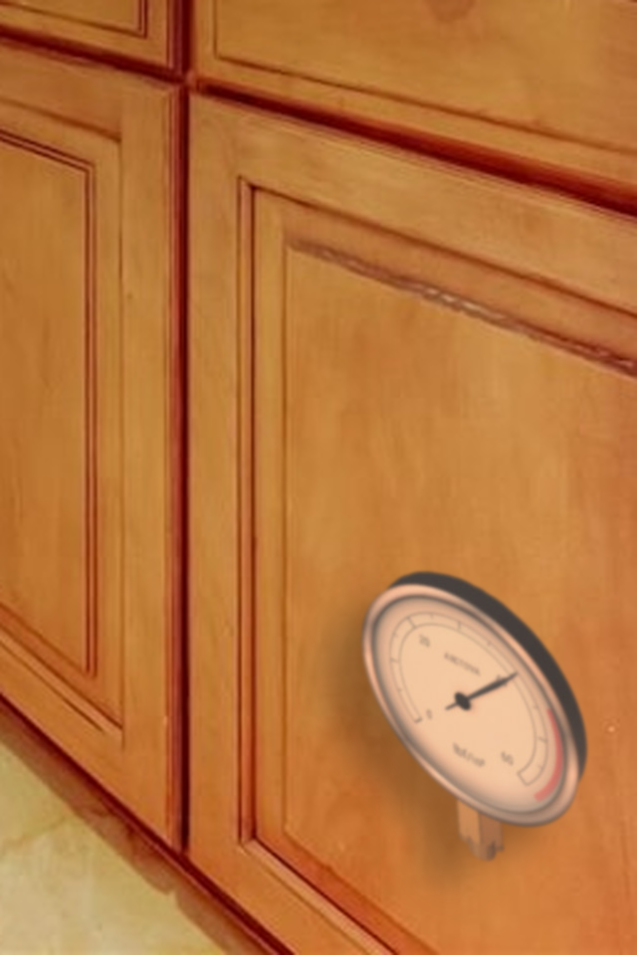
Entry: **40** psi
